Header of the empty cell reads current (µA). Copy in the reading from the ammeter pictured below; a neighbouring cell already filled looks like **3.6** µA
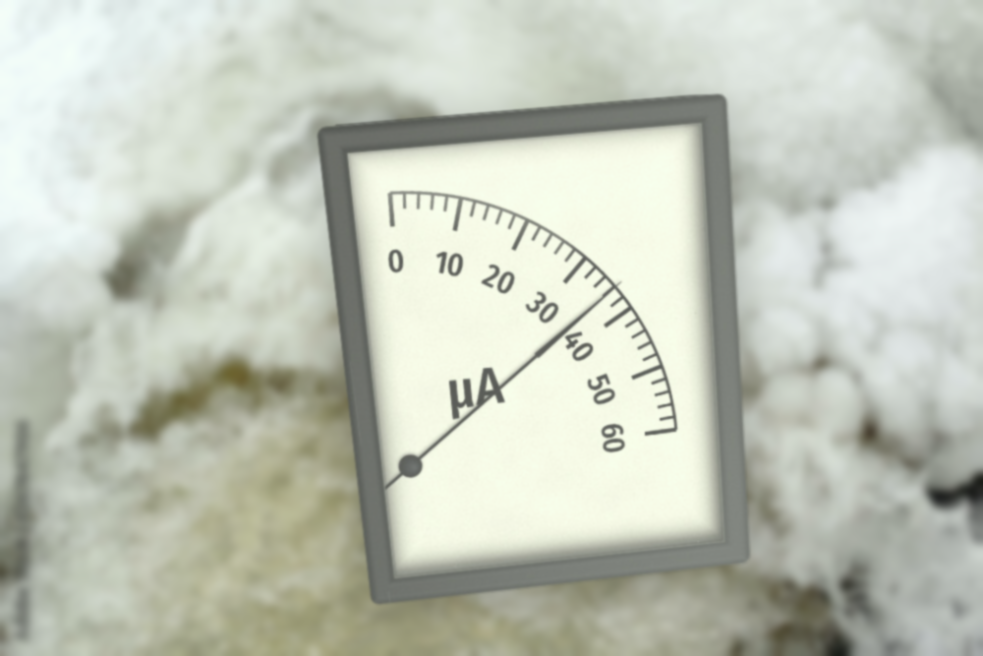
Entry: **36** µA
